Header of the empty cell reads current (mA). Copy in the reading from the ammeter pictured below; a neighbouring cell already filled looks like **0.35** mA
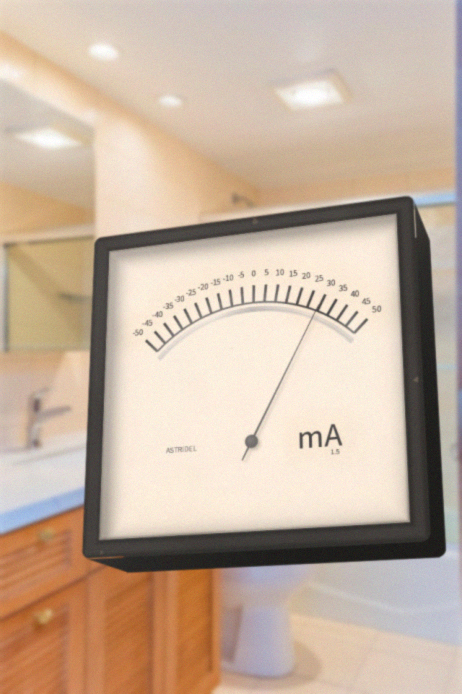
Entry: **30** mA
